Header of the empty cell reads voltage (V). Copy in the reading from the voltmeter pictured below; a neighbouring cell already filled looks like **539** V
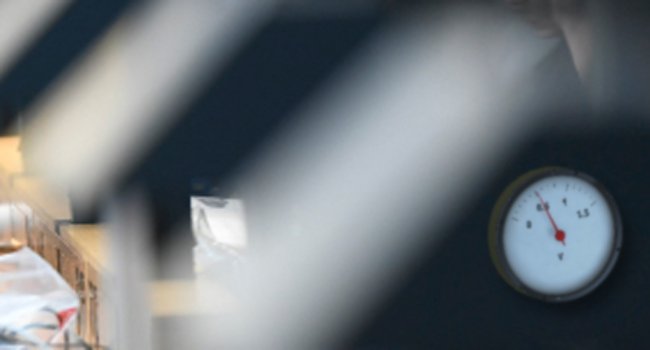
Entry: **0.5** V
